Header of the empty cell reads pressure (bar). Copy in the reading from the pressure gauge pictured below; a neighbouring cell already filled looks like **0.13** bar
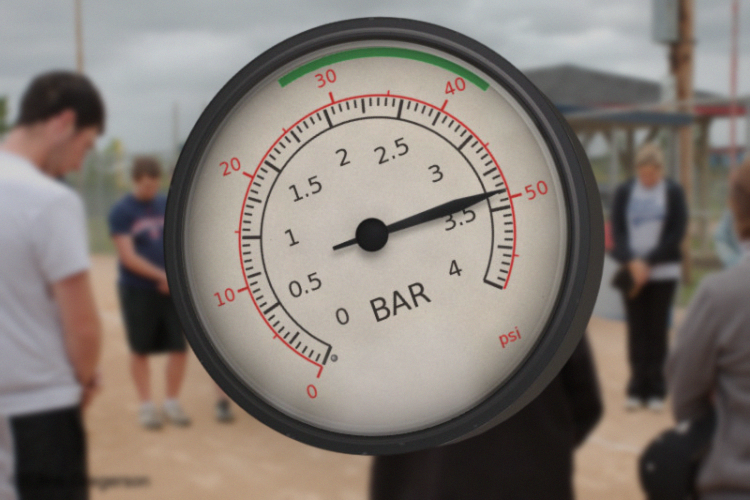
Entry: **3.4** bar
